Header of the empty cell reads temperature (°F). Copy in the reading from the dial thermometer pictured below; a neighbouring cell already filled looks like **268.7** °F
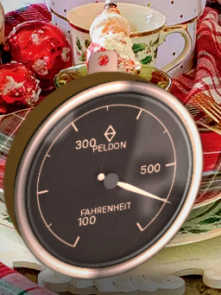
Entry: **550** °F
